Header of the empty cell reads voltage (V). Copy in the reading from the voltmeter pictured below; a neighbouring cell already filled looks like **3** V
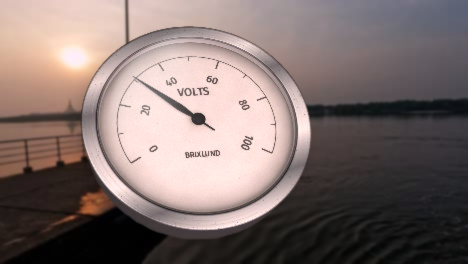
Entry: **30** V
